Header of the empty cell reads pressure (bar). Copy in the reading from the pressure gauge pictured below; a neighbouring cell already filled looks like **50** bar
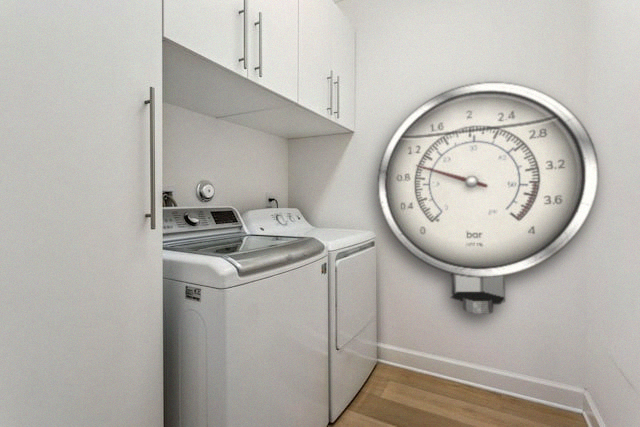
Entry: **1** bar
